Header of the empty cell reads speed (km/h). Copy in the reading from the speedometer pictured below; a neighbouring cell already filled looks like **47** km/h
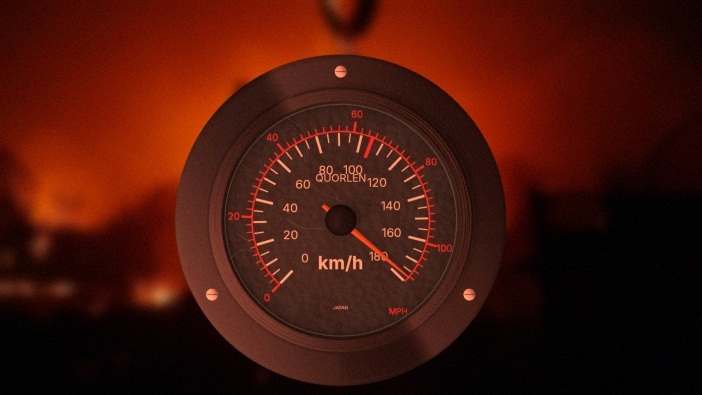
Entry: **177.5** km/h
